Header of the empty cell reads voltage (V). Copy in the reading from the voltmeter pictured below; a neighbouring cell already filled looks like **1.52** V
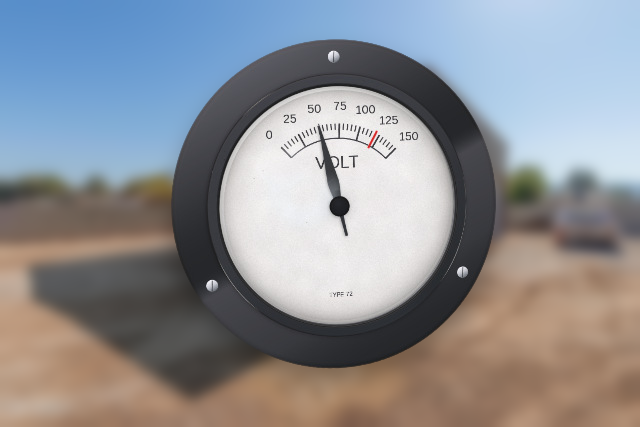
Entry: **50** V
